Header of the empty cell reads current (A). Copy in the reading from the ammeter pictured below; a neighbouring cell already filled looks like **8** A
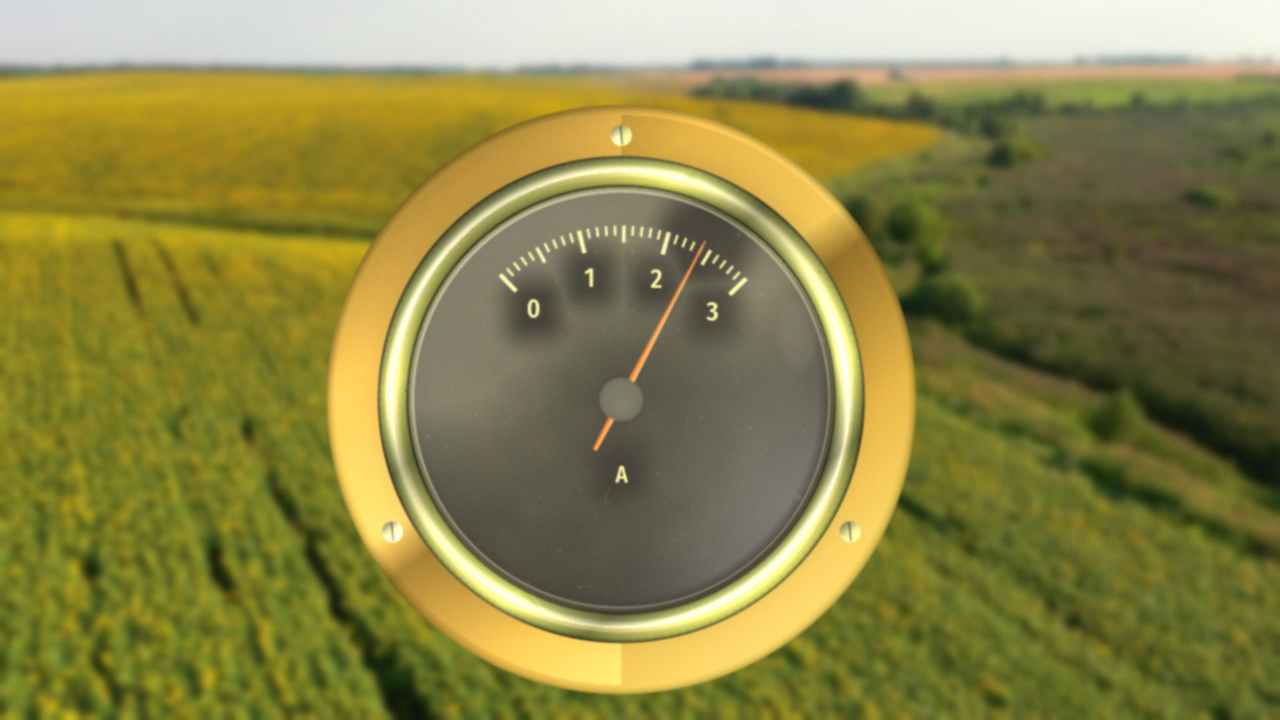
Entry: **2.4** A
